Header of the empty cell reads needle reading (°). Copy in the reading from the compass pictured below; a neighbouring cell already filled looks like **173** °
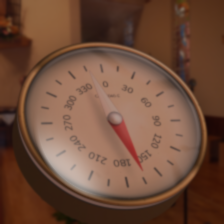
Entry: **165** °
